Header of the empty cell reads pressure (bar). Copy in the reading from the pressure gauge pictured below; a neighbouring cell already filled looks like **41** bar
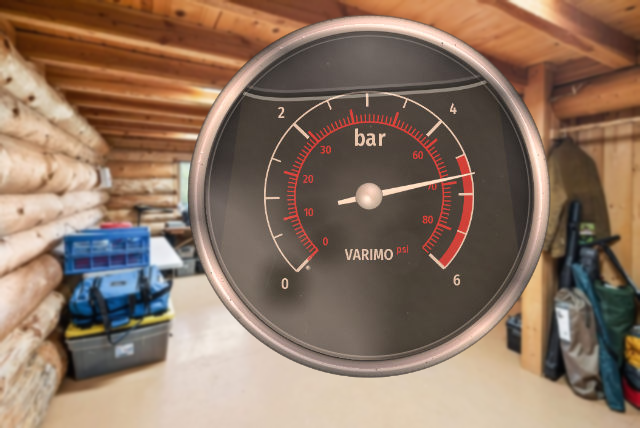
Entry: **4.75** bar
